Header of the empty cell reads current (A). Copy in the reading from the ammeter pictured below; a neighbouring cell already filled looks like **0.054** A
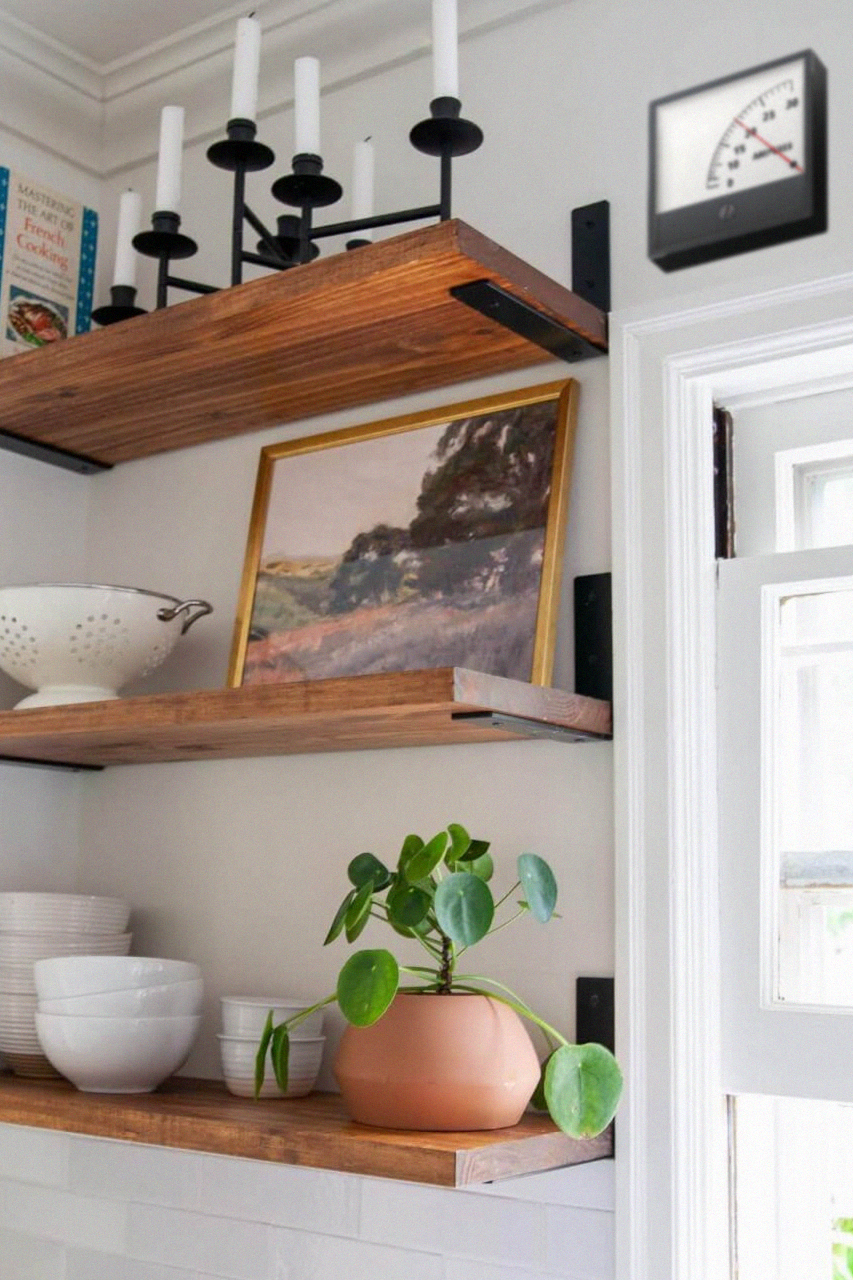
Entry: **20** A
